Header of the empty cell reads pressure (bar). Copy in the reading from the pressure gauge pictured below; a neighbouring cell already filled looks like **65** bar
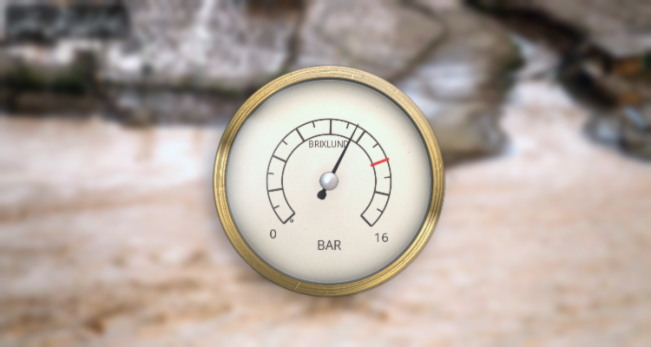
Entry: **9.5** bar
